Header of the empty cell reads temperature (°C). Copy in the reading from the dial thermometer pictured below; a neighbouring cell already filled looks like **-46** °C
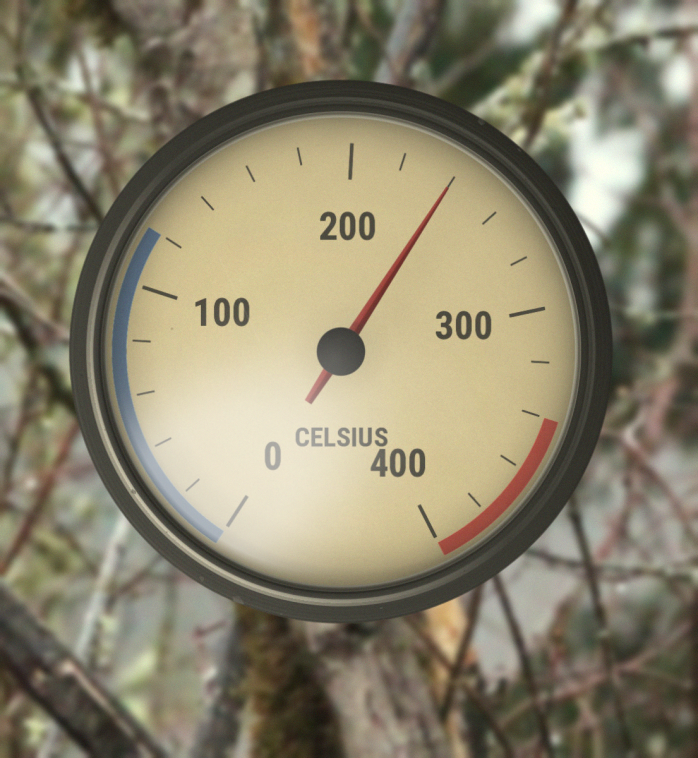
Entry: **240** °C
